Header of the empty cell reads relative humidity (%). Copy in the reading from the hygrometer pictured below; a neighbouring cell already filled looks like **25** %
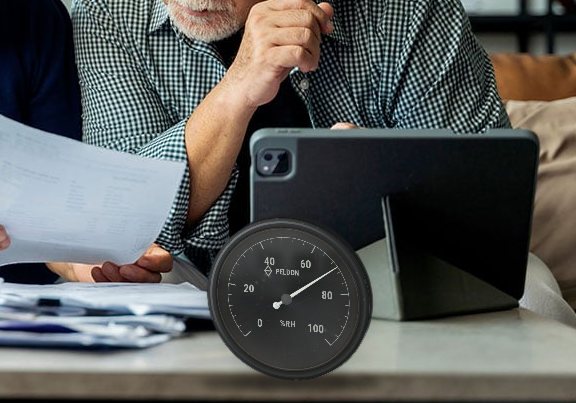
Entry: **70** %
